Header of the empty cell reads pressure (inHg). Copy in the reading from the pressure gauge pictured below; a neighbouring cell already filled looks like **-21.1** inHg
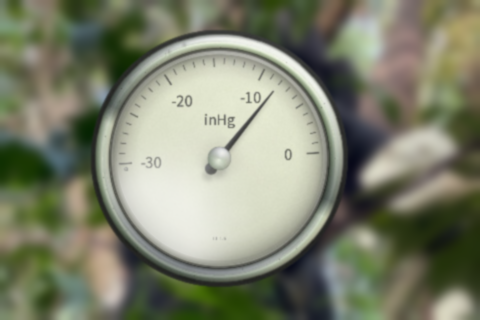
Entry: **-8** inHg
